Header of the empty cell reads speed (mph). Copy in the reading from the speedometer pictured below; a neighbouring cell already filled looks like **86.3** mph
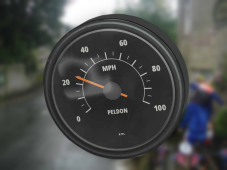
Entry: **25** mph
